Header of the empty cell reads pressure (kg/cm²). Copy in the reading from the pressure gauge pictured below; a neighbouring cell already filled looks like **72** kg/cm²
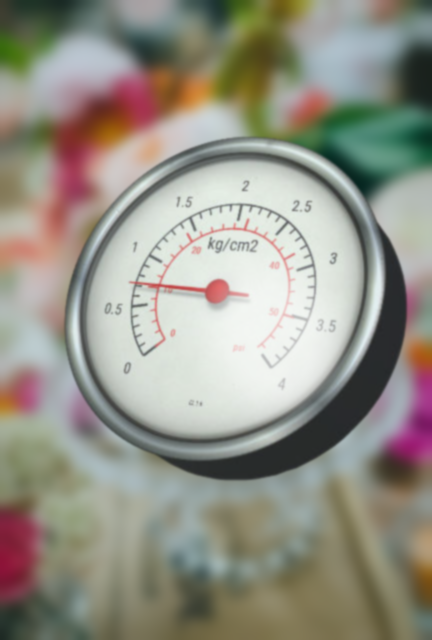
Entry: **0.7** kg/cm²
